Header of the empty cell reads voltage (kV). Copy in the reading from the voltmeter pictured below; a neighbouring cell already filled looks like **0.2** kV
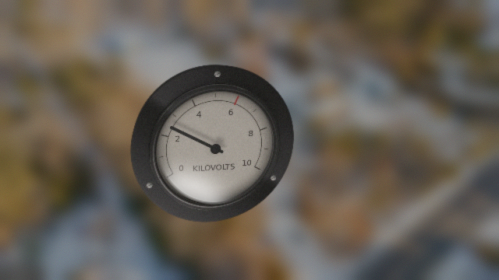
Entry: **2.5** kV
